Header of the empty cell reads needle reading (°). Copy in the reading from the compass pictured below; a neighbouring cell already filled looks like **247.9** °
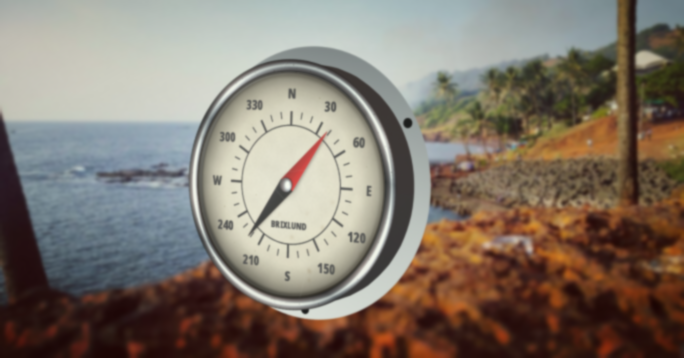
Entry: **40** °
